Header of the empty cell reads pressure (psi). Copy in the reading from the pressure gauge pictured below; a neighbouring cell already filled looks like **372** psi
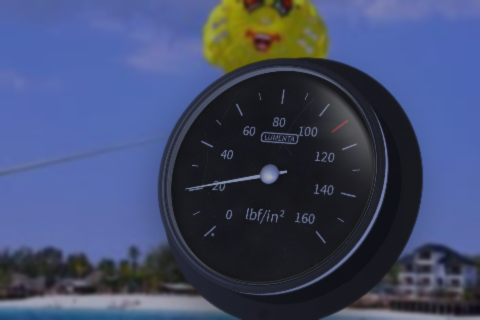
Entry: **20** psi
